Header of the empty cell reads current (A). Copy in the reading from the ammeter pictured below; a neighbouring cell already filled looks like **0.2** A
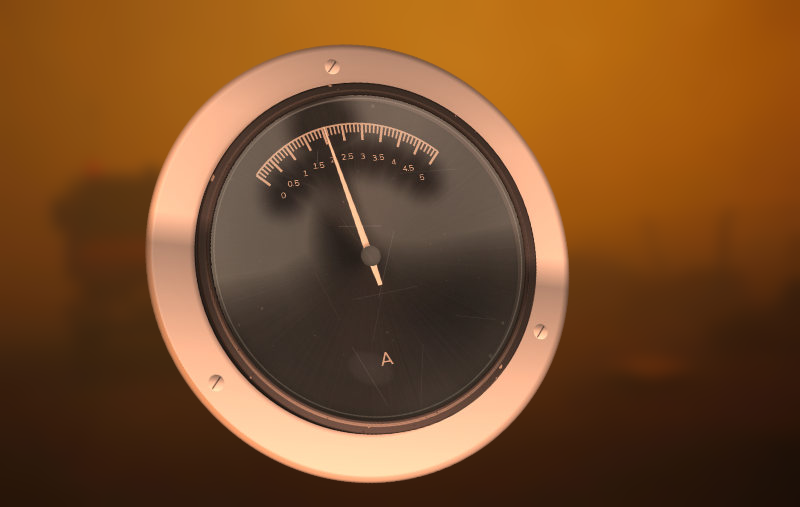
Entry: **2** A
